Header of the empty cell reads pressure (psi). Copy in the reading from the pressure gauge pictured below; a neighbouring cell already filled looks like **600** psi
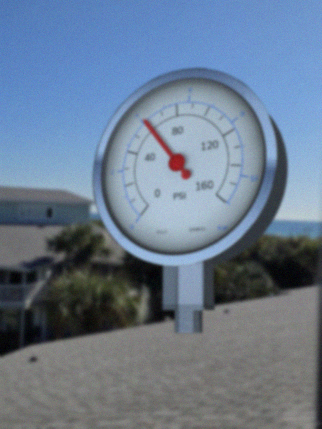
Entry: **60** psi
